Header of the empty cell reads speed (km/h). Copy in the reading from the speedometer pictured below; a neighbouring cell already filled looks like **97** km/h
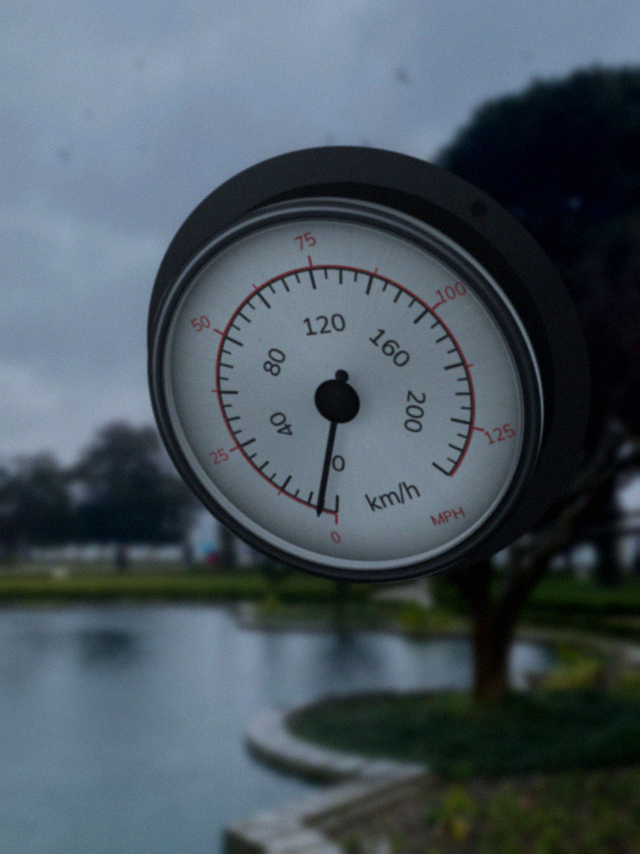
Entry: **5** km/h
